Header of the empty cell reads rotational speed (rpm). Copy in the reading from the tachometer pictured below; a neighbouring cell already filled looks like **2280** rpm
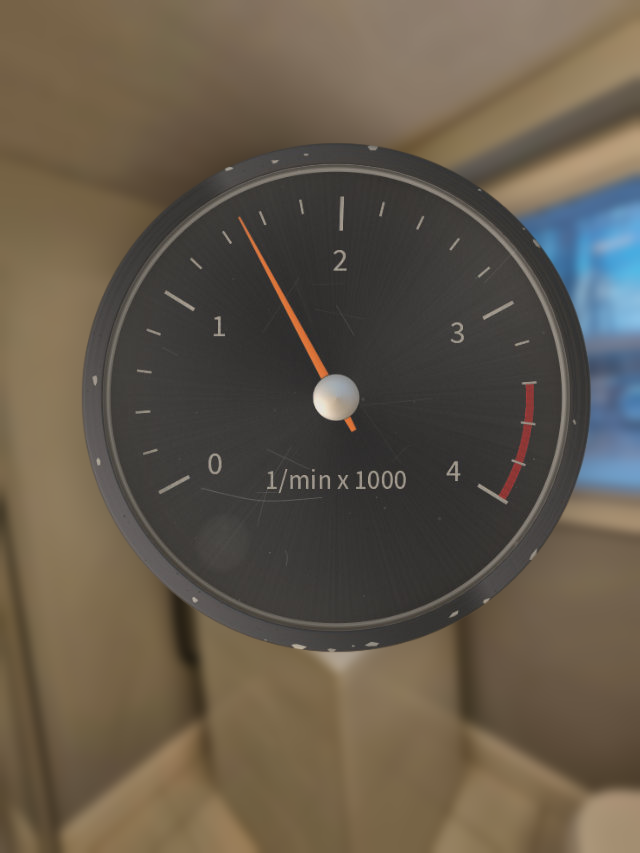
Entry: **1500** rpm
